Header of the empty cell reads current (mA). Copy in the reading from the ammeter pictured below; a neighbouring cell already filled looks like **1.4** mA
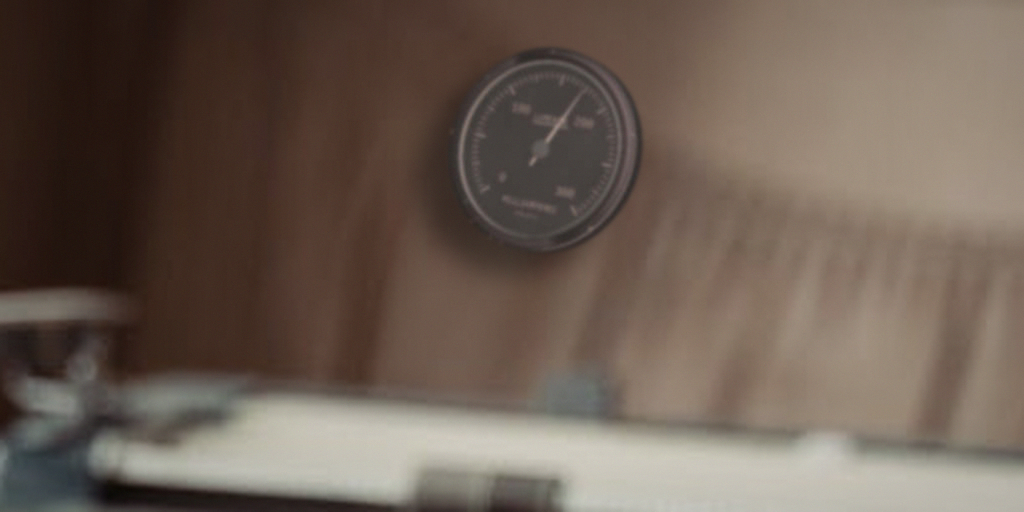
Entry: **175** mA
